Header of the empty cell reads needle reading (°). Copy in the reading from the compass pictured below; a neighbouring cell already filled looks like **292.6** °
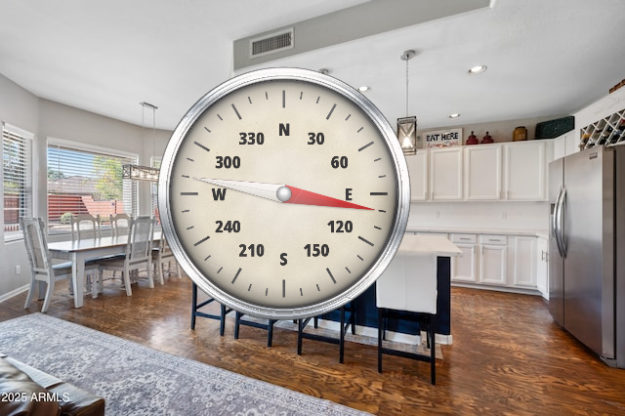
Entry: **100** °
